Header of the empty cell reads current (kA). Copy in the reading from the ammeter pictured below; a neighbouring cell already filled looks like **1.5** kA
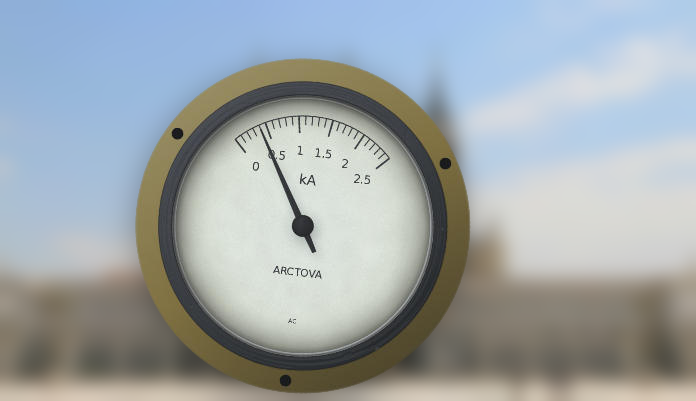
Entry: **0.4** kA
